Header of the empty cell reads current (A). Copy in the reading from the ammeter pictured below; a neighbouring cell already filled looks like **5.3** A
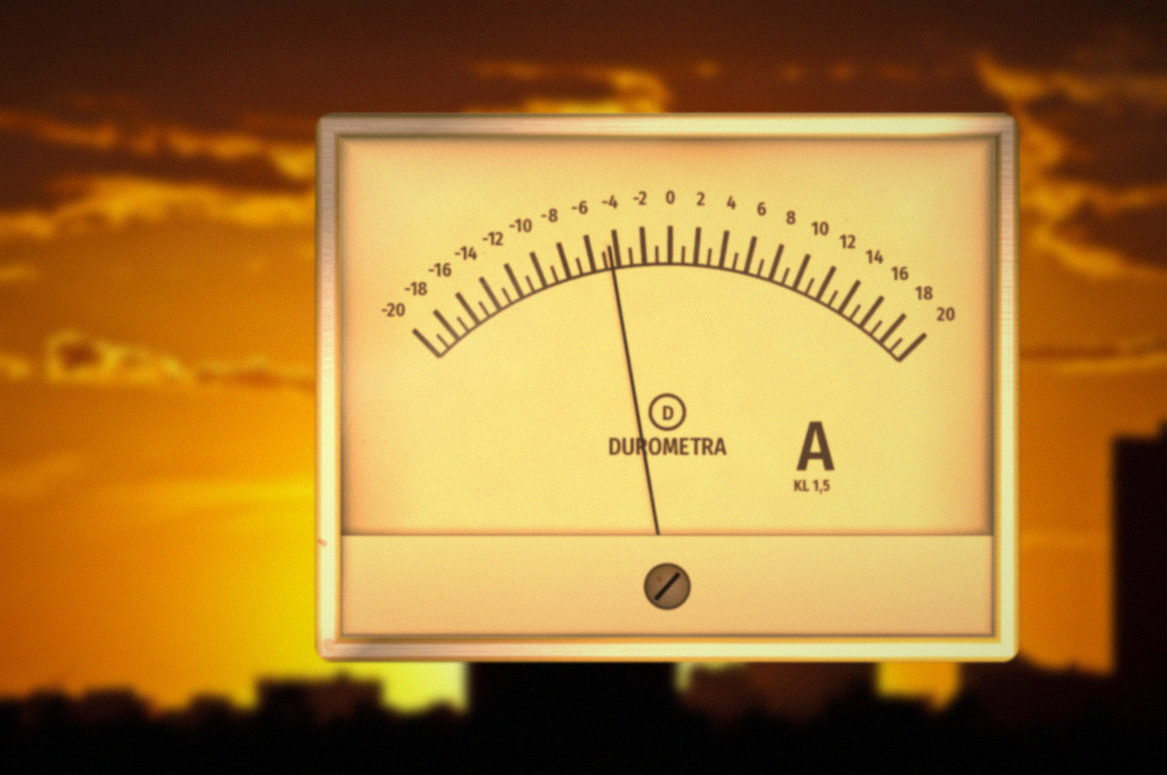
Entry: **-4.5** A
